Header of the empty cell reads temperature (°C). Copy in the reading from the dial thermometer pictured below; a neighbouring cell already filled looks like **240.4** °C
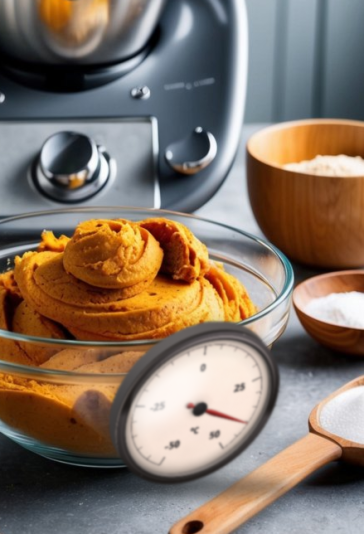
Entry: **40** °C
